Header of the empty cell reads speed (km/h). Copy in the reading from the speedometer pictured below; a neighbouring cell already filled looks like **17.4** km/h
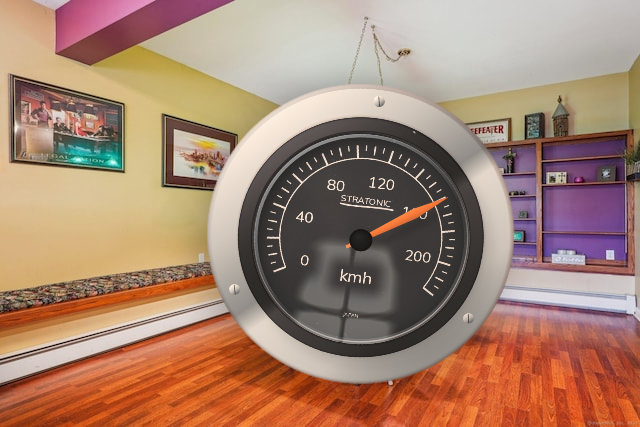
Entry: **160** km/h
